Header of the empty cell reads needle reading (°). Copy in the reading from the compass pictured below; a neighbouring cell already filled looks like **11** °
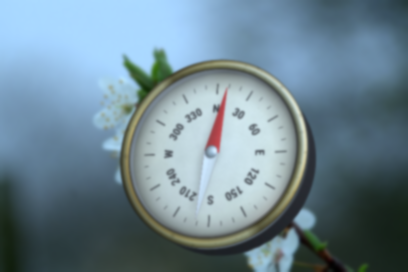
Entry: **10** °
